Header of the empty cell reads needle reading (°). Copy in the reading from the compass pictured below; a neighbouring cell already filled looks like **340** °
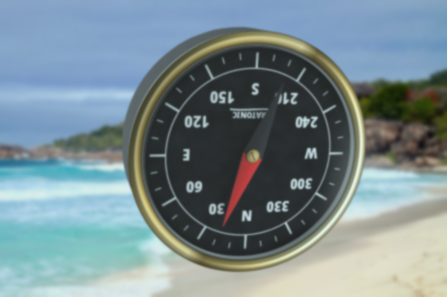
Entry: **20** °
